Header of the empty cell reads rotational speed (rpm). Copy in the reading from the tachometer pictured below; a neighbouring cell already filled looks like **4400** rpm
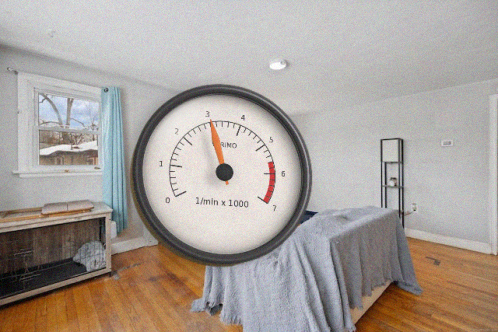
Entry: **3000** rpm
